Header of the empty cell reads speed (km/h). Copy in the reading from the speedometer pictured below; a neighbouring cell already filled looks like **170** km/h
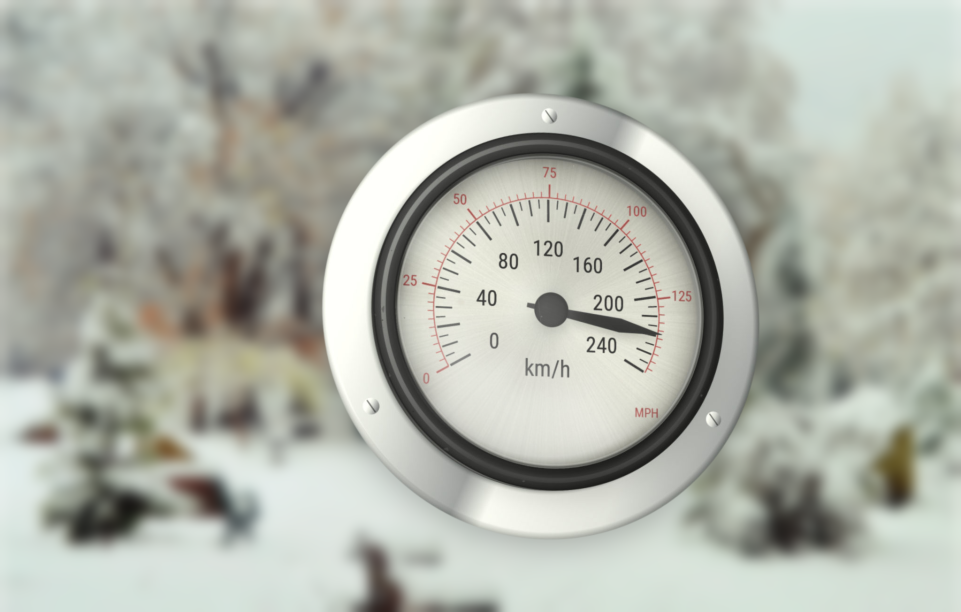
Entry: **220** km/h
